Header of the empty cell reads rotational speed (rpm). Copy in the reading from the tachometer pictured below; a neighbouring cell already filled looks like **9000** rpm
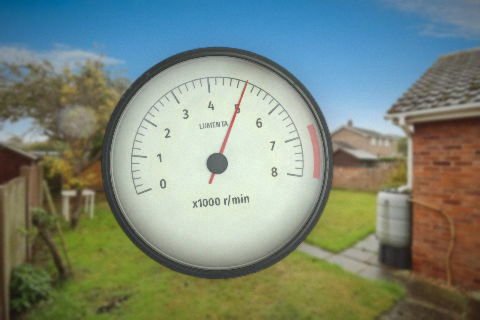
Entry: **5000** rpm
